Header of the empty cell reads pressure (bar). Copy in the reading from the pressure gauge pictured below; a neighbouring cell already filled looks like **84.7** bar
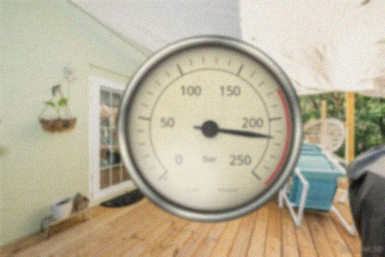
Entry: **215** bar
